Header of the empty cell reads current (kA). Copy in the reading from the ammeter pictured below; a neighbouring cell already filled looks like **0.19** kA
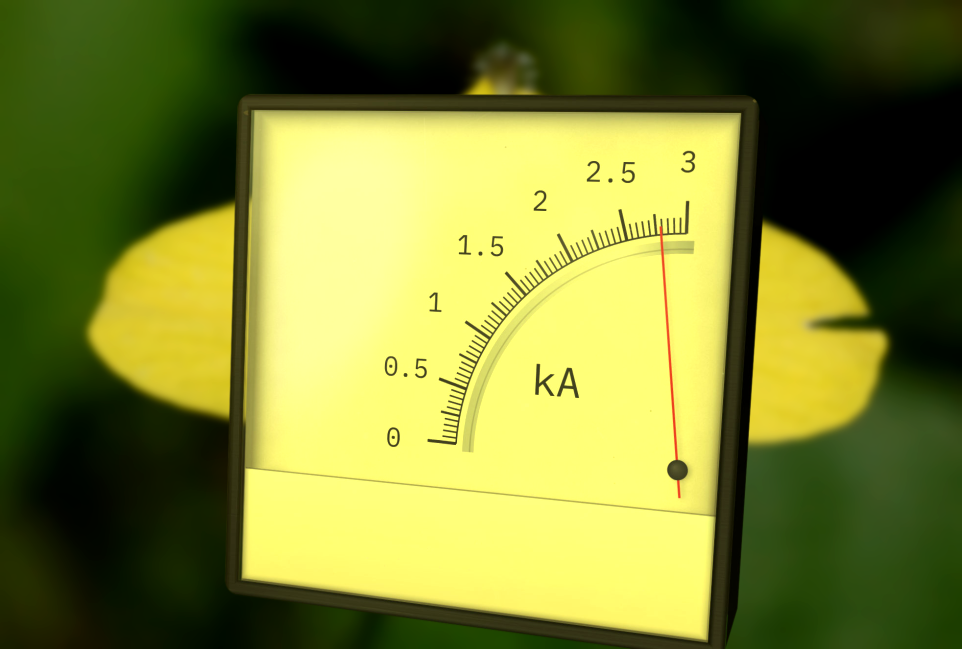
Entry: **2.8** kA
